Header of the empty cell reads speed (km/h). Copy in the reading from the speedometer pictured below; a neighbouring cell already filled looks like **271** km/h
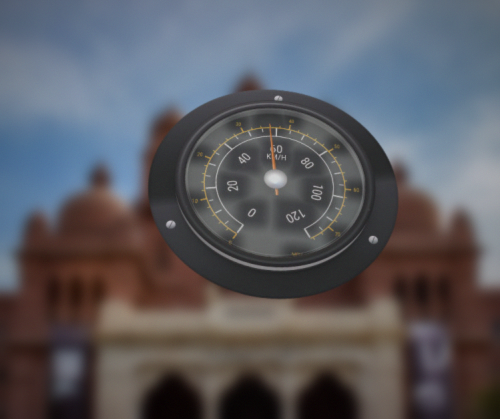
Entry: **57.5** km/h
